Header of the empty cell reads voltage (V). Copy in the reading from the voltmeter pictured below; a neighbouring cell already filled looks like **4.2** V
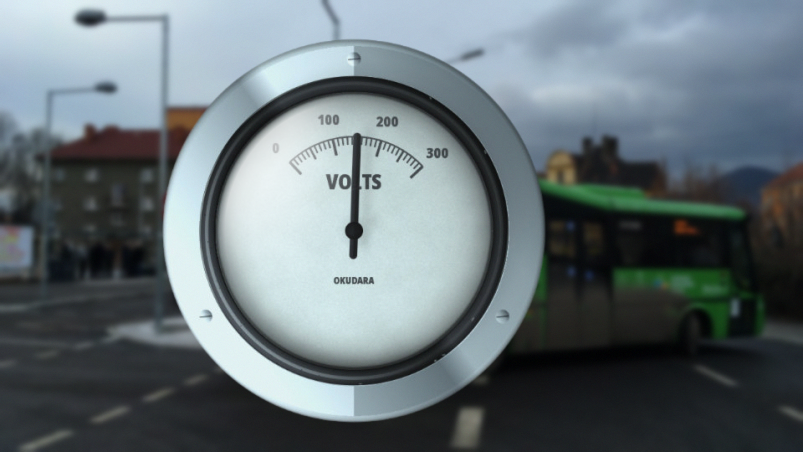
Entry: **150** V
